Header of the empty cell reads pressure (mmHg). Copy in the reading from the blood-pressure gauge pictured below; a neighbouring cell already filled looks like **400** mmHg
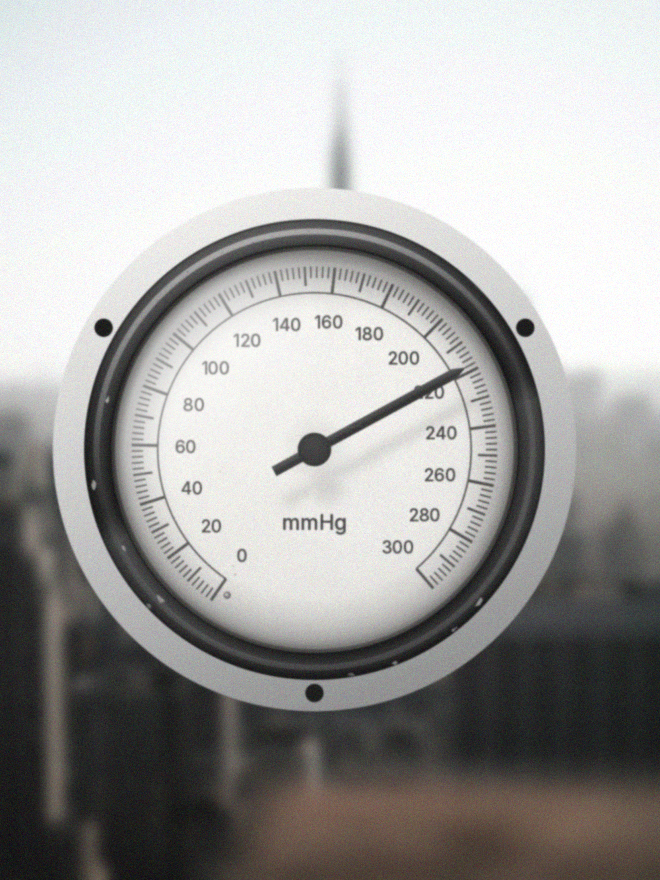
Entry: **218** mmHg
